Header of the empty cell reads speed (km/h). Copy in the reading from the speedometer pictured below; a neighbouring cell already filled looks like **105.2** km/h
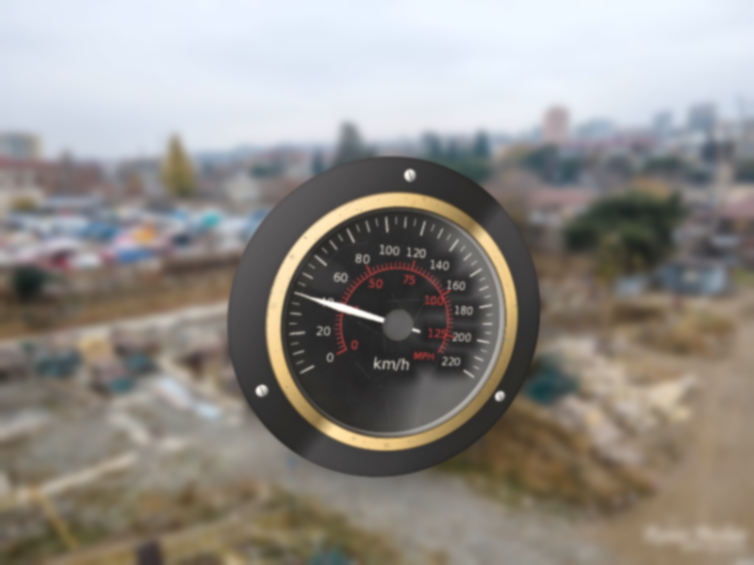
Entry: **40** km/h
